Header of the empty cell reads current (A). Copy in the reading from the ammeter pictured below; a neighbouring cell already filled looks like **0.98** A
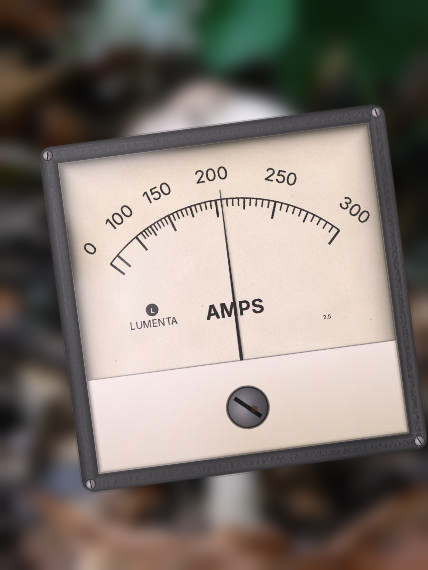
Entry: **205** A
